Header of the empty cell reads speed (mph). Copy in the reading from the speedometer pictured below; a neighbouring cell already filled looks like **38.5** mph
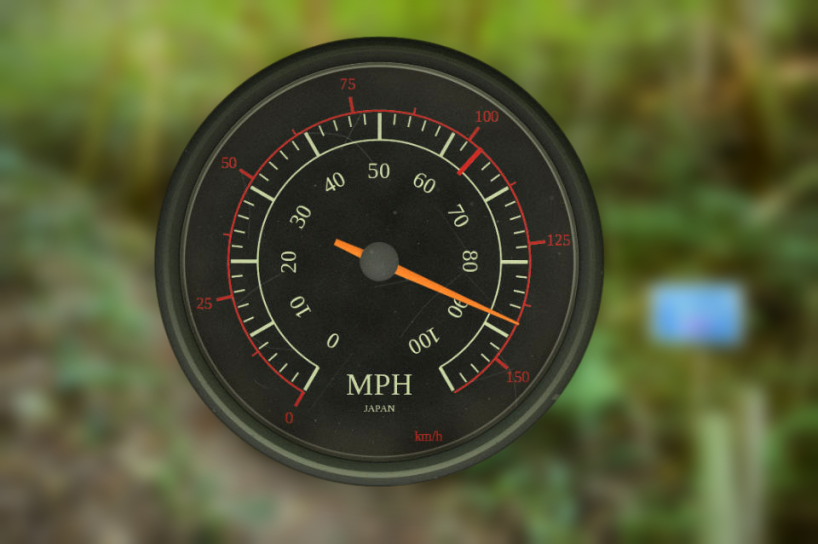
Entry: **88** mph
